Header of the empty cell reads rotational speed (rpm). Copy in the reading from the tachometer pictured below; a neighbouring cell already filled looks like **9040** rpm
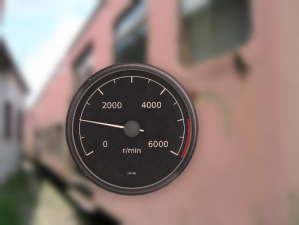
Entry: **1000** rpm
